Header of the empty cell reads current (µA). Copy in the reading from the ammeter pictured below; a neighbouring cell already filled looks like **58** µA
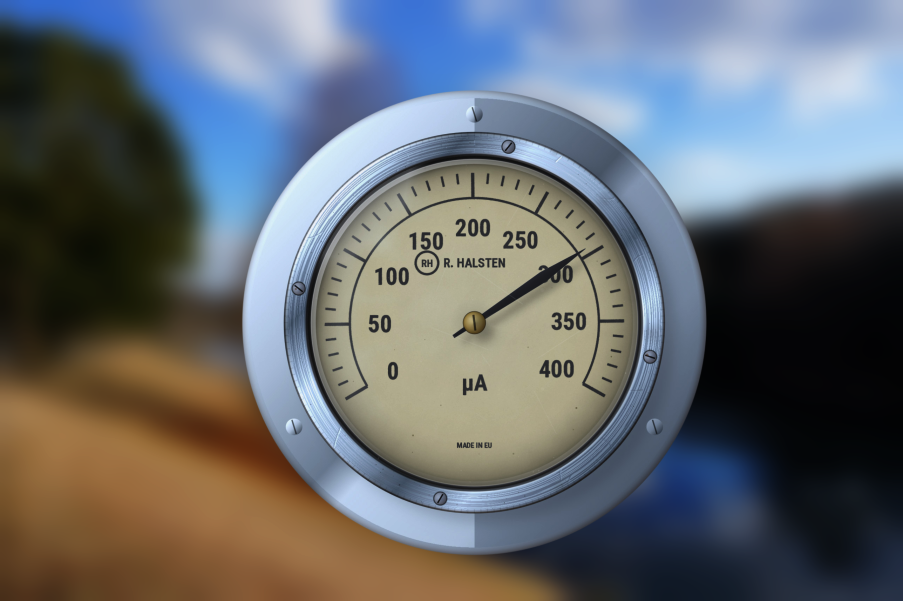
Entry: **295** µA
